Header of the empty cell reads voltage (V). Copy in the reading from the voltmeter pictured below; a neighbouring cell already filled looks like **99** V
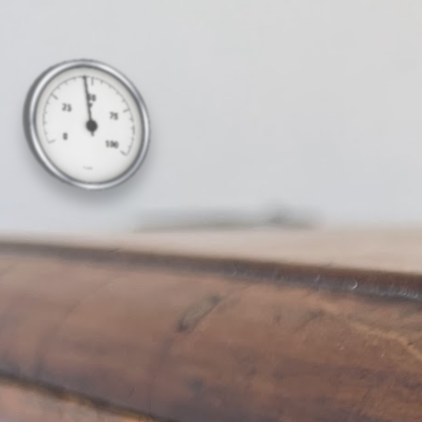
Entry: **45** V
